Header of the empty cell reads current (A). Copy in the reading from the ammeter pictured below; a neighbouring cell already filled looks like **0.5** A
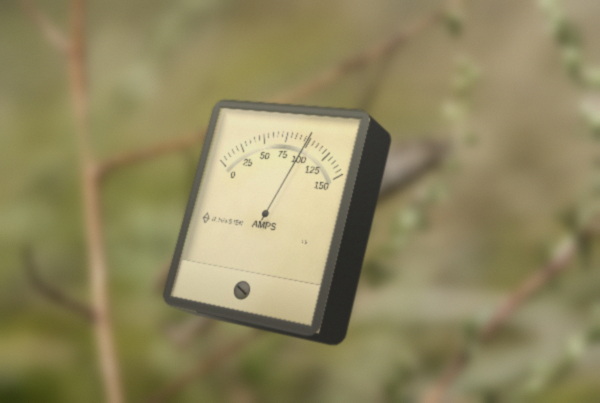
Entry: **100** A
